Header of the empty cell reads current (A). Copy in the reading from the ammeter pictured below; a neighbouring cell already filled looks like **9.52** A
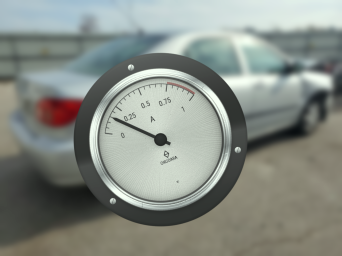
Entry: **0.15** A
